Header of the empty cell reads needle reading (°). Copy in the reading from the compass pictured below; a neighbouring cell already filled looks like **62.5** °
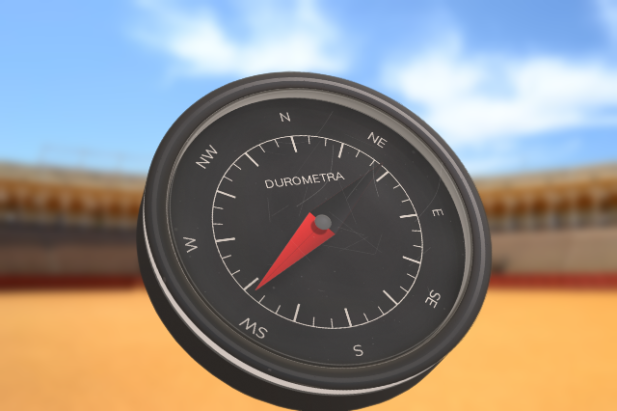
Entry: **235** °
